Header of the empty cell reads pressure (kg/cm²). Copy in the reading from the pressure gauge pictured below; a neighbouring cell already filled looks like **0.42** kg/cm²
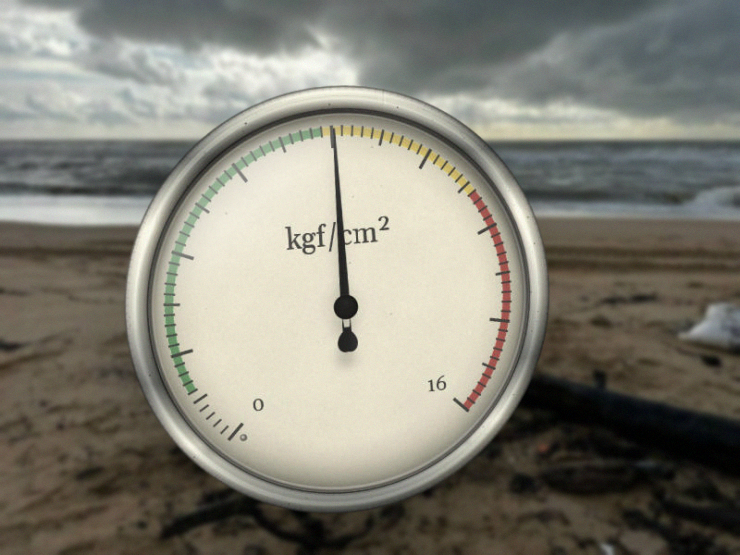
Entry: **8** kg/cm²
